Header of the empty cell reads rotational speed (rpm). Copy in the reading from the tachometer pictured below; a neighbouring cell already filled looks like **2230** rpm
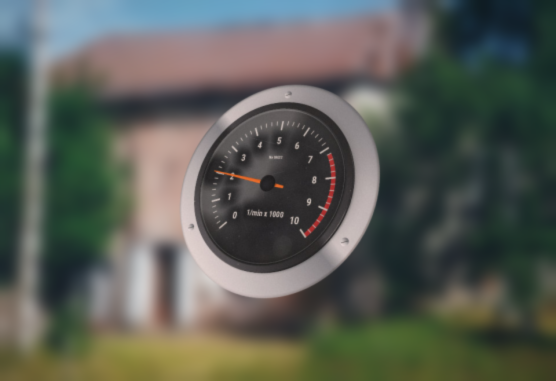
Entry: **2000** rpm
